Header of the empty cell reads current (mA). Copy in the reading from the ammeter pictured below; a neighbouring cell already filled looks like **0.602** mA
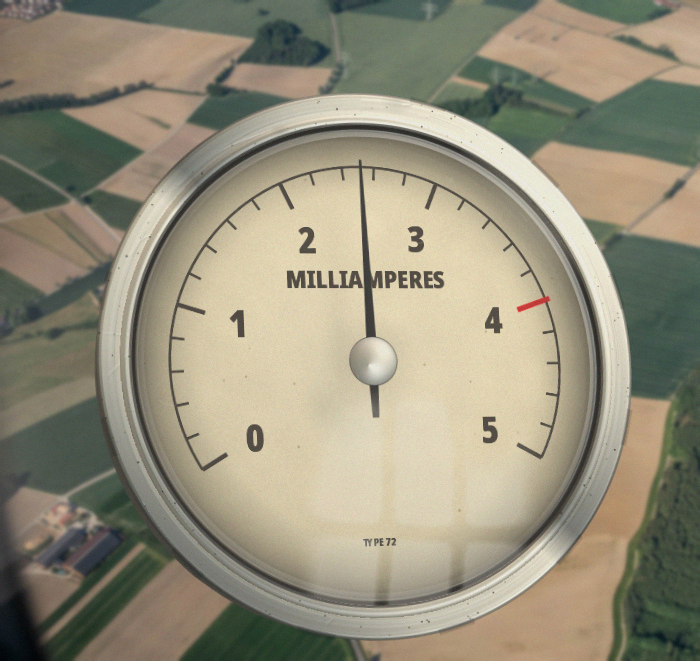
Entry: **2.5** mA
